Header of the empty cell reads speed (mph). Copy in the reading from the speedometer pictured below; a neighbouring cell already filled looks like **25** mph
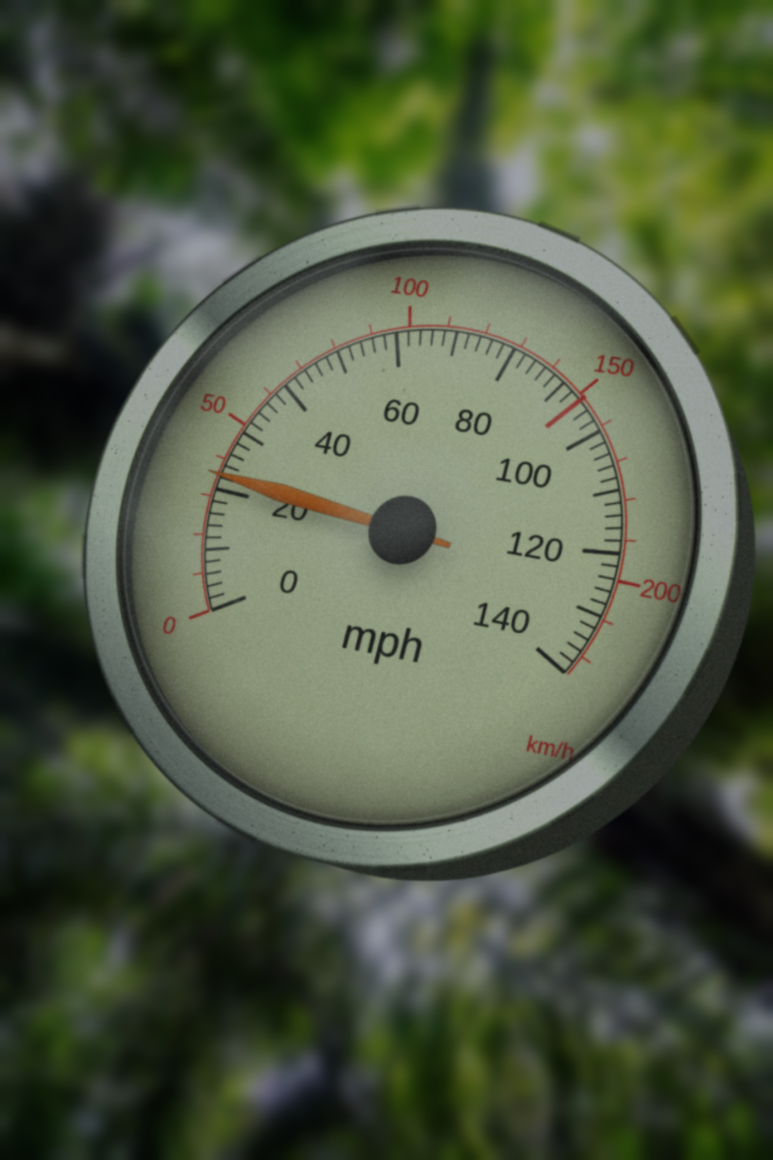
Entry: **22** mph
